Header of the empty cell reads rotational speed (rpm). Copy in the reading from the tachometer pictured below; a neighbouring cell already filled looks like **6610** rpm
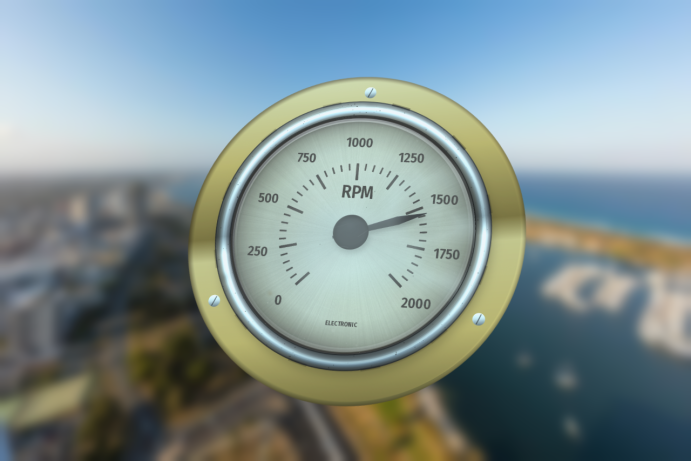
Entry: **1550** rpm
